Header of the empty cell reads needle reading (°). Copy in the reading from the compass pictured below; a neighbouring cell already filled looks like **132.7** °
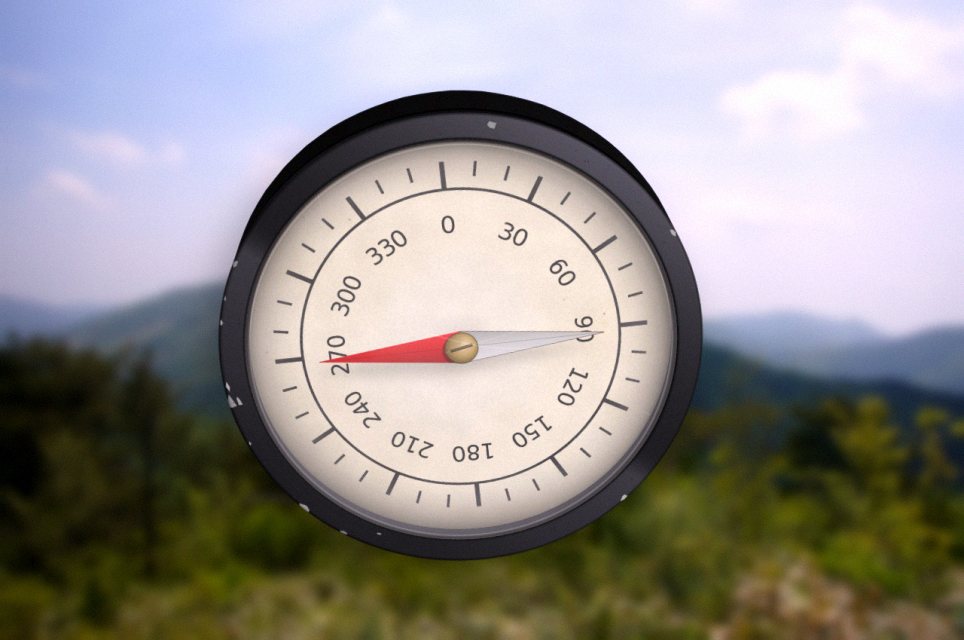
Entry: **270** °
